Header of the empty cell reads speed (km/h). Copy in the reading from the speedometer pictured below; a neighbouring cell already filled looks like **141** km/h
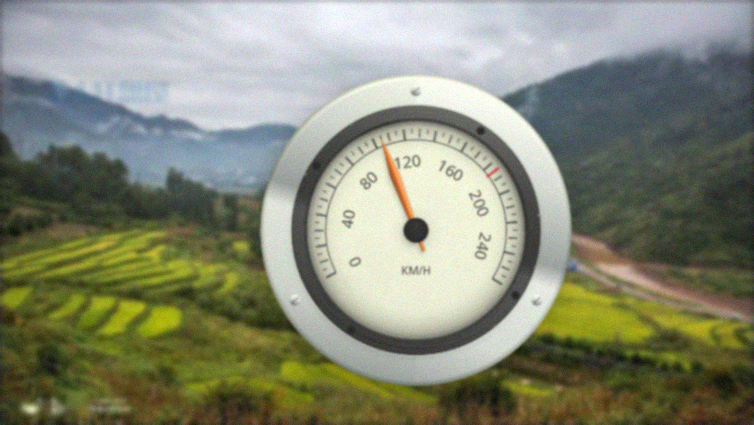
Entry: **105** km/h
